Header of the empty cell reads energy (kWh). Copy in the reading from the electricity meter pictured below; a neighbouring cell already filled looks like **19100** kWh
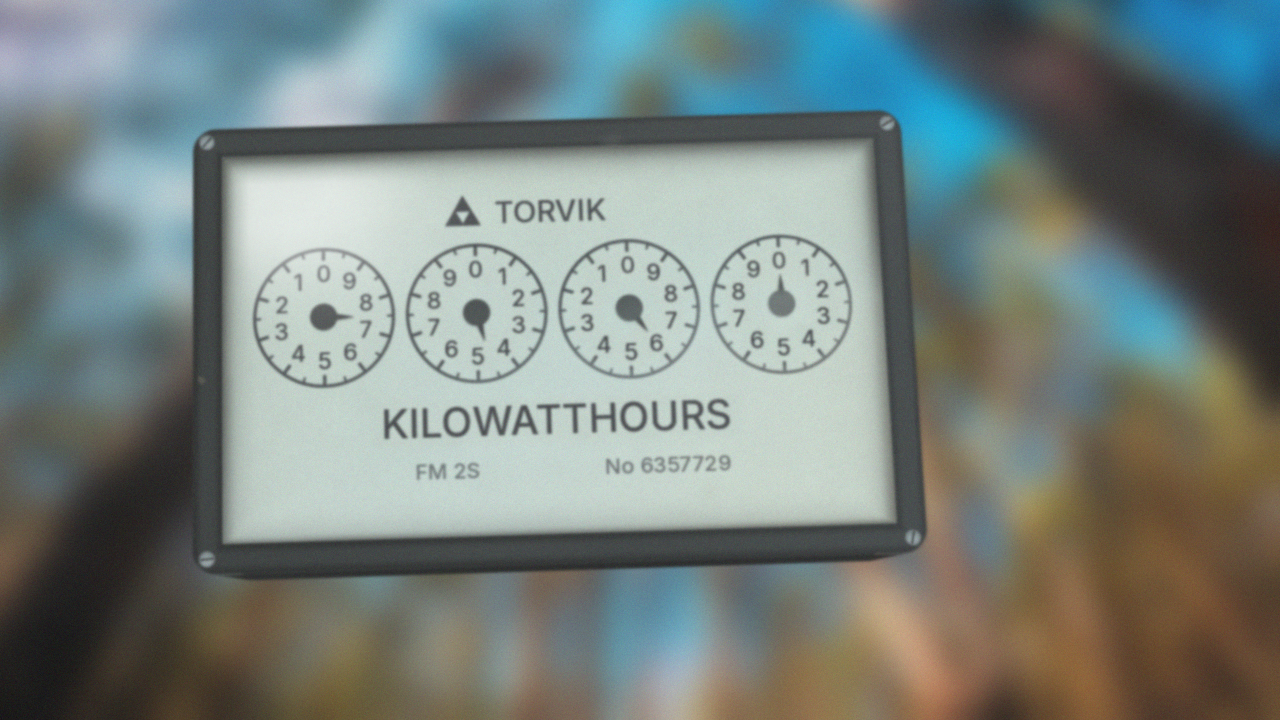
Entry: **7460** kWh
